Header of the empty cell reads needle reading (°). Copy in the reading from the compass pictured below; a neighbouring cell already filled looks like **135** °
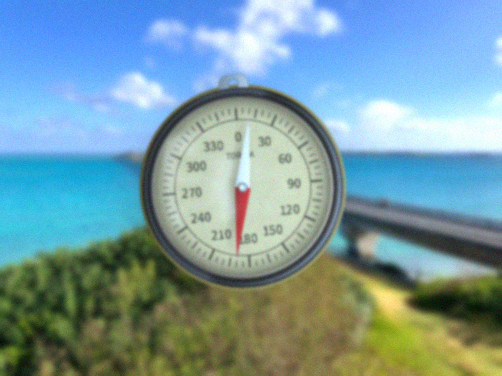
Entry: **190** °
